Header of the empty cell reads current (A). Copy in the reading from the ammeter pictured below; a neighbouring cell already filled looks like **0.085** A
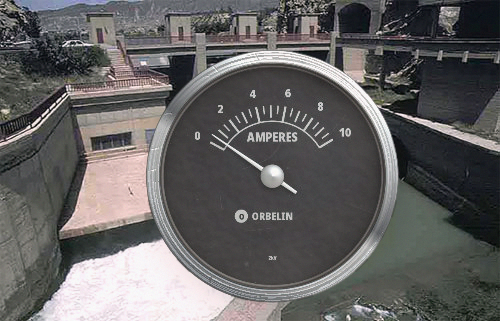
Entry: **0.5** A
